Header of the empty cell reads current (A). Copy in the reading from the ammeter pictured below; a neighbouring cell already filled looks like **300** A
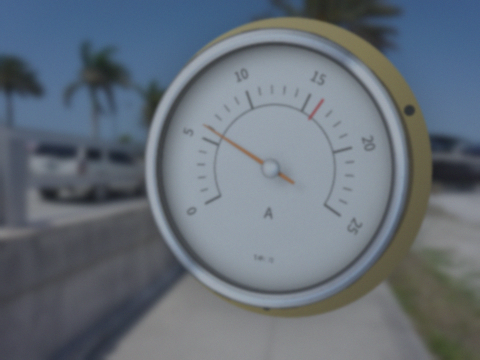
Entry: **6** A
